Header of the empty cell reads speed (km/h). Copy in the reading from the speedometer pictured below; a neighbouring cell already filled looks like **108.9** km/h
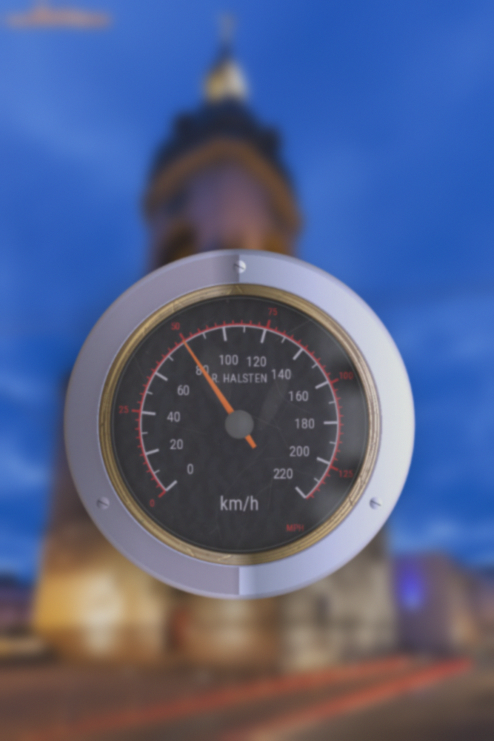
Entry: **80** km/h
